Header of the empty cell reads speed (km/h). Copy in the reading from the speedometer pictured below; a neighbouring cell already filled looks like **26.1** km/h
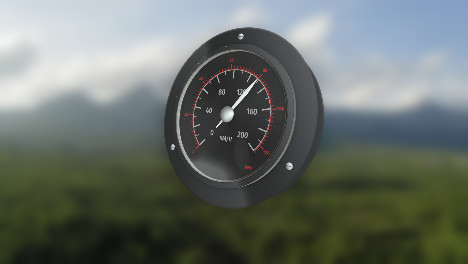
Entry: **130** km/h
